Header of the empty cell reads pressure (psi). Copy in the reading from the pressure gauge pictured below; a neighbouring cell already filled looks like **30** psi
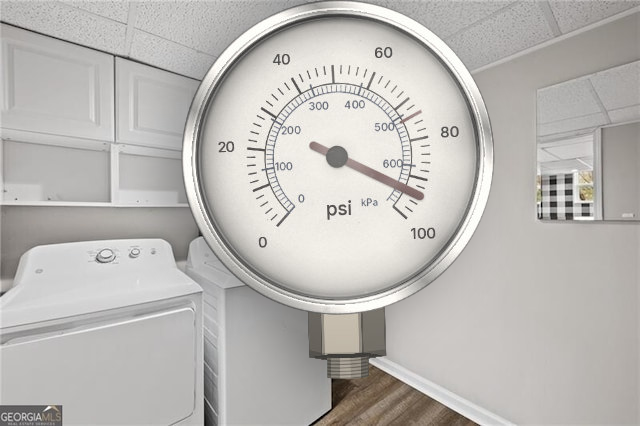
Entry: **94** psi
